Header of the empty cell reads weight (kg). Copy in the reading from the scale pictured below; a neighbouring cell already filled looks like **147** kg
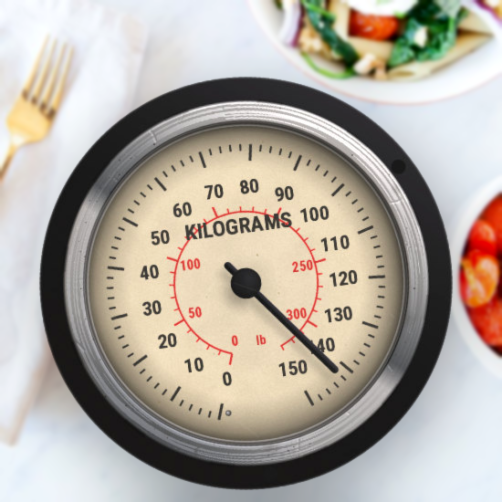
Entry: **142** kg
